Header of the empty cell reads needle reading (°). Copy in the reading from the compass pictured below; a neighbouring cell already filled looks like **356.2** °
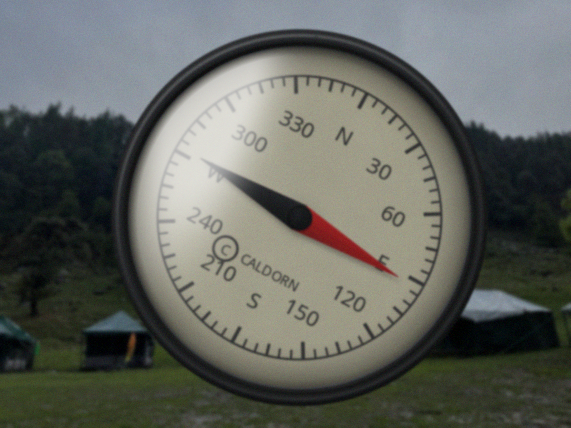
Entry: **92.5** °
